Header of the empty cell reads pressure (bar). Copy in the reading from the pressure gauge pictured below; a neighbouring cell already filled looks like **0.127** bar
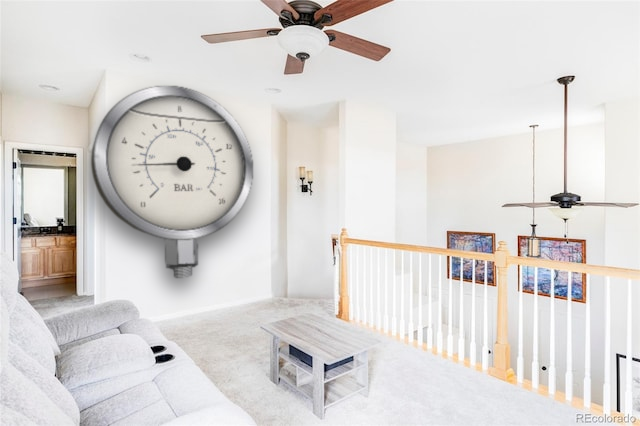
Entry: **2.5** bar
